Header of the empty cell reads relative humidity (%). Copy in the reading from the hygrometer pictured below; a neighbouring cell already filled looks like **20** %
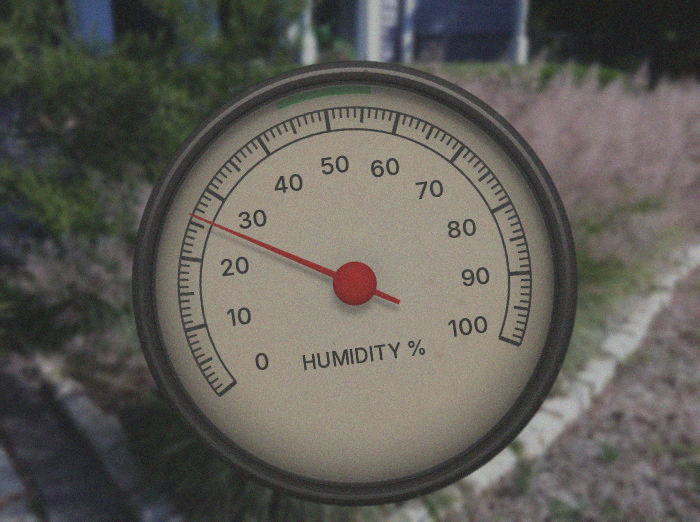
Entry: **26** %
